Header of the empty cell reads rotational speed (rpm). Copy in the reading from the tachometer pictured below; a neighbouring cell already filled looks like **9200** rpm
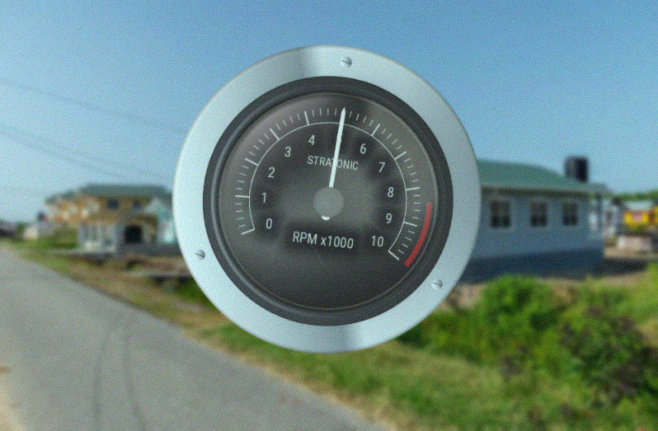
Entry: **5000** rpm
